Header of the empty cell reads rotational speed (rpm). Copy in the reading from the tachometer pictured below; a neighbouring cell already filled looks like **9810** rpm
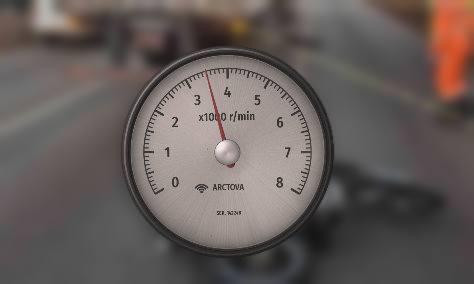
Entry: **3500** rpm
